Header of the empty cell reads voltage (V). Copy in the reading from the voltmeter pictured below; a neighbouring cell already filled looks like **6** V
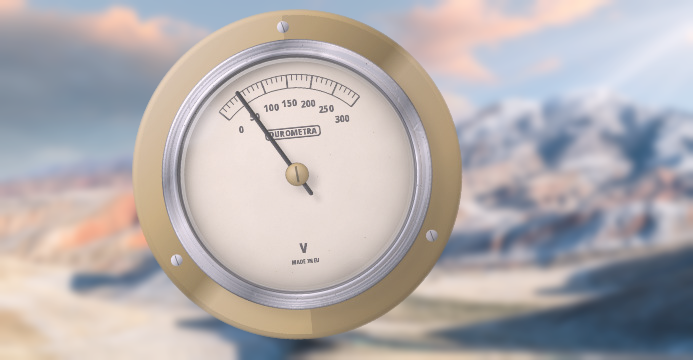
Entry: **50** V
